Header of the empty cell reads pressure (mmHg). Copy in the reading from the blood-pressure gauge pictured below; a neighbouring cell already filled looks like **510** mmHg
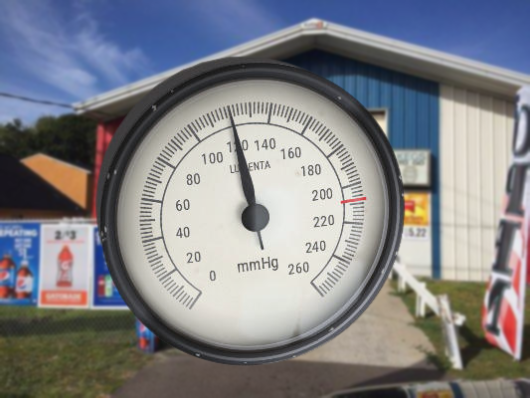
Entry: **120** mmHg
